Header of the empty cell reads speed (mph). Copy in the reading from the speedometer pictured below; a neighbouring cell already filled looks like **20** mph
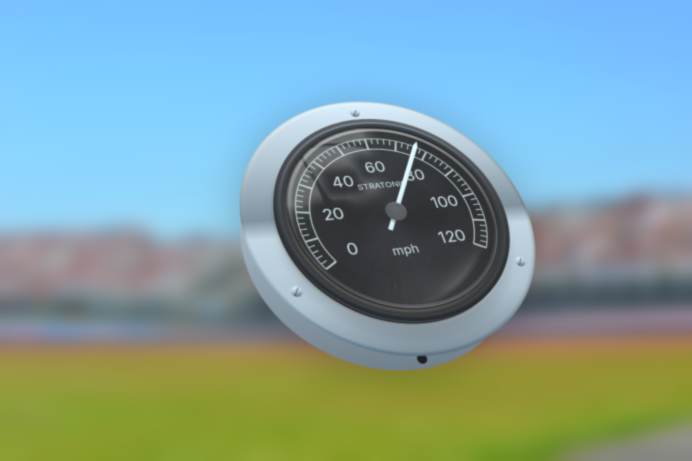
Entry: **76** mph
